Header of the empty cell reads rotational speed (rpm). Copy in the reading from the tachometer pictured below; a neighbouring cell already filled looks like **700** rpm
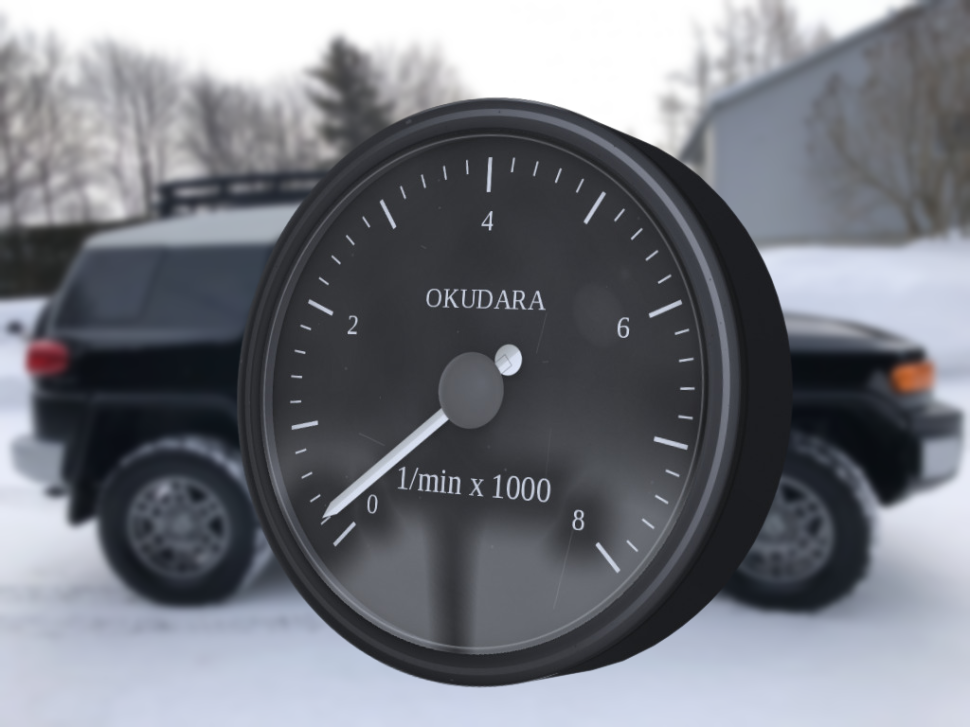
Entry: **200** rpm
